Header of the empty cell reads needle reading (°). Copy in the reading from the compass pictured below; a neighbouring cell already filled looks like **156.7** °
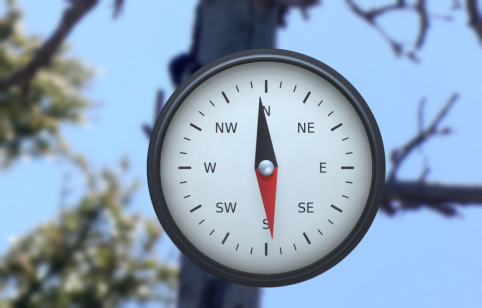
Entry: **175** °
